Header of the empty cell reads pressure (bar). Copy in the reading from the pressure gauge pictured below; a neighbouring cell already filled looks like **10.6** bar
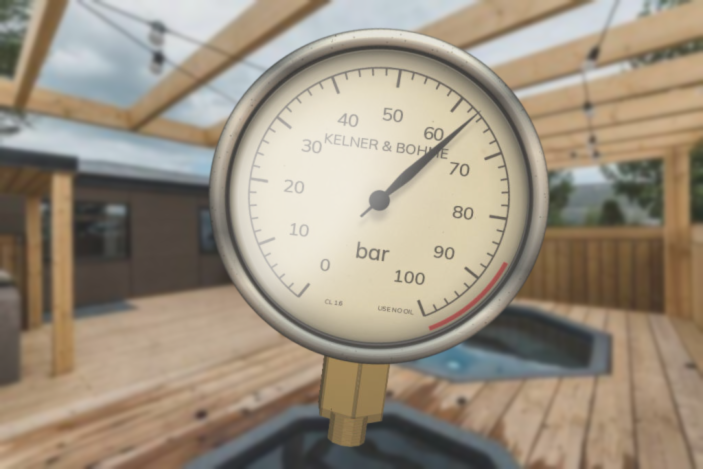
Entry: **63** bar
